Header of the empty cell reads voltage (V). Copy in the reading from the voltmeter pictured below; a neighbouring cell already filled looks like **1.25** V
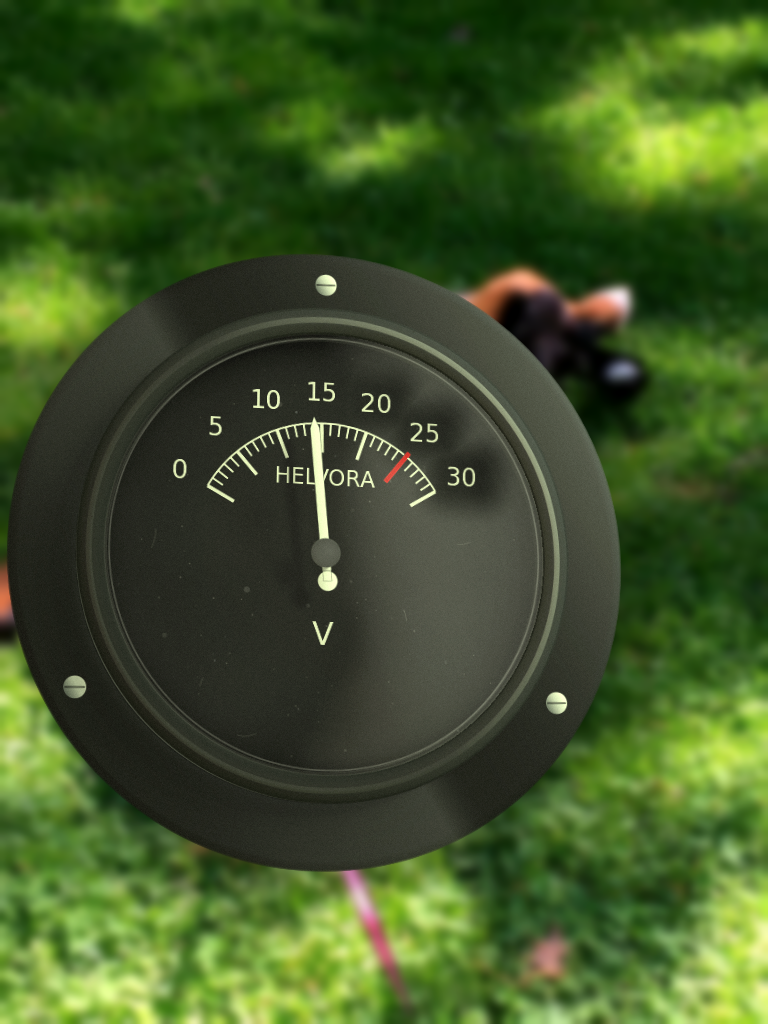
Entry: **14** V
